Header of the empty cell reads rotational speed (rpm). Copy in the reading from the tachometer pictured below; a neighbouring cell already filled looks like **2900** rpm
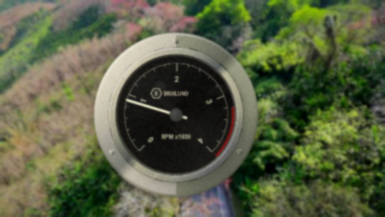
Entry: **900** rpm
